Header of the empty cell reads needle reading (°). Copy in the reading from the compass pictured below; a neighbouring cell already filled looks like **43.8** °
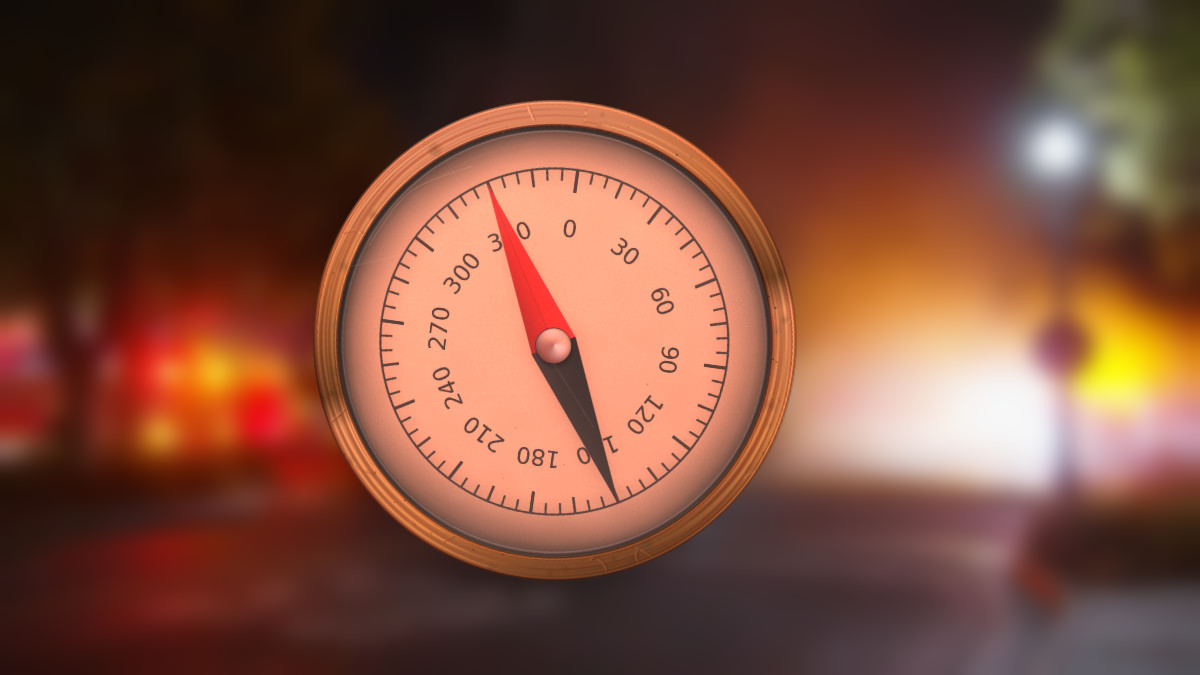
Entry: **330** °
